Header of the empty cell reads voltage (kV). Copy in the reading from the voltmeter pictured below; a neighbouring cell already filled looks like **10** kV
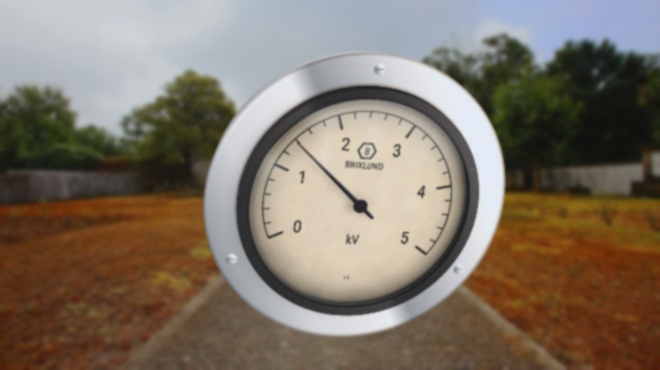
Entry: **1.4** kV
